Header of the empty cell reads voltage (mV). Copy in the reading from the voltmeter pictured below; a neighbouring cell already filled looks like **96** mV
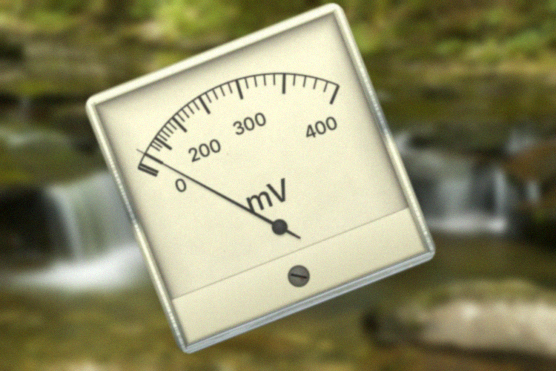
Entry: **100** mV
